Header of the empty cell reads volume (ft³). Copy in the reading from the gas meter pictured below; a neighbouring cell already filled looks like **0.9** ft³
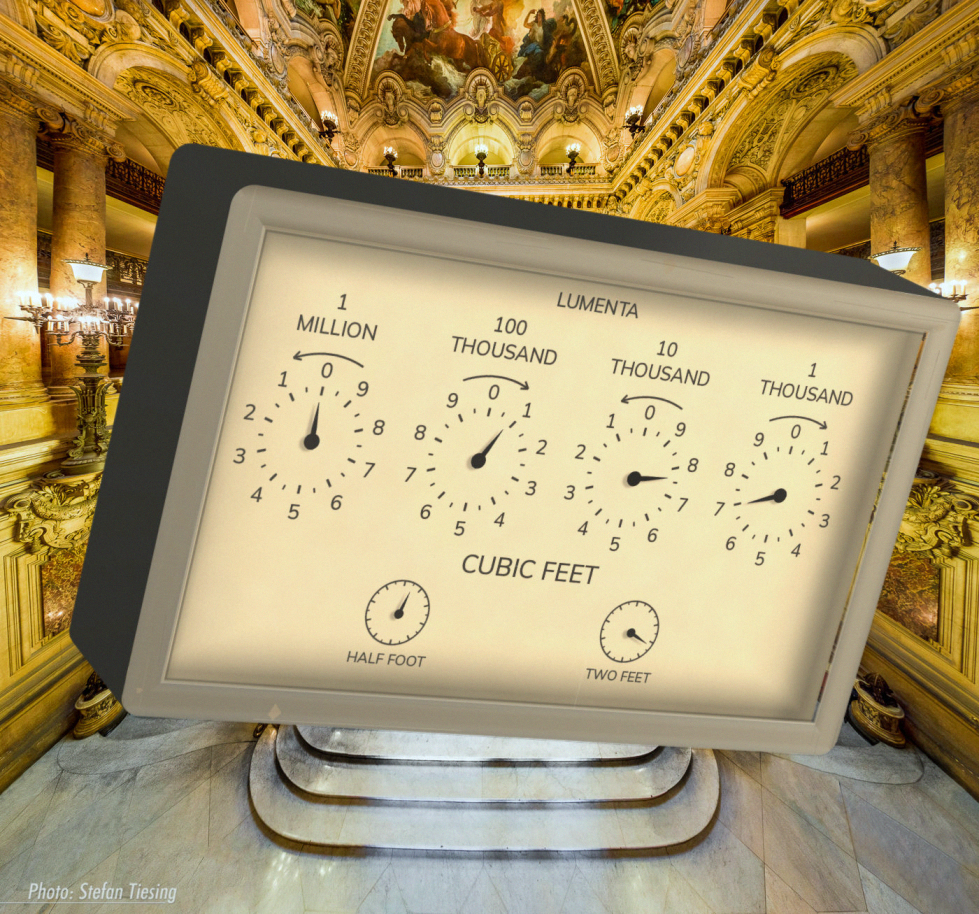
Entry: **7700** ft³
